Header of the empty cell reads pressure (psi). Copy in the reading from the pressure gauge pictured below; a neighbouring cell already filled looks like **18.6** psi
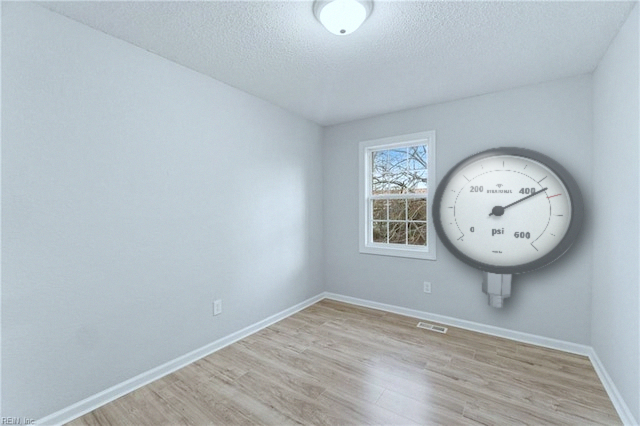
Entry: **425** psi
